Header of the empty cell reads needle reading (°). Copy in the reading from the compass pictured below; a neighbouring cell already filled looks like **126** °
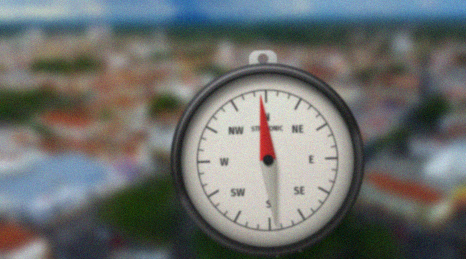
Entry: **355** °
